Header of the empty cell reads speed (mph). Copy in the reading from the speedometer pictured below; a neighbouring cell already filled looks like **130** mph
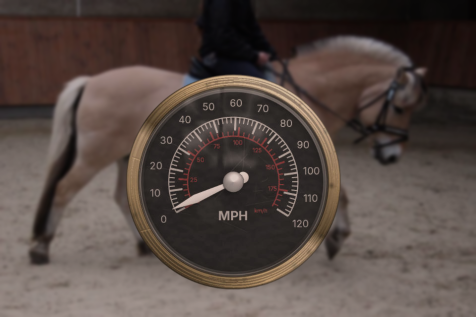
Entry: **2** mph
